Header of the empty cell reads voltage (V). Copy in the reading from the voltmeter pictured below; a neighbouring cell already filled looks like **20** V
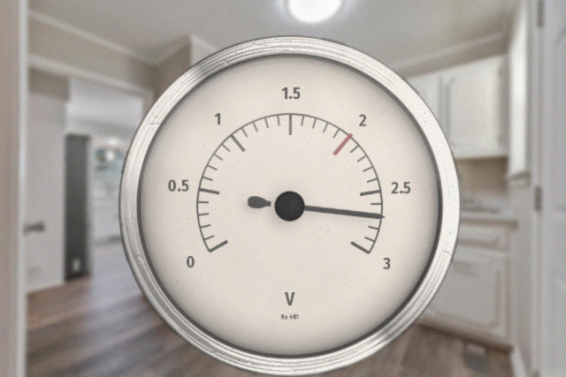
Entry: **2.7** V
